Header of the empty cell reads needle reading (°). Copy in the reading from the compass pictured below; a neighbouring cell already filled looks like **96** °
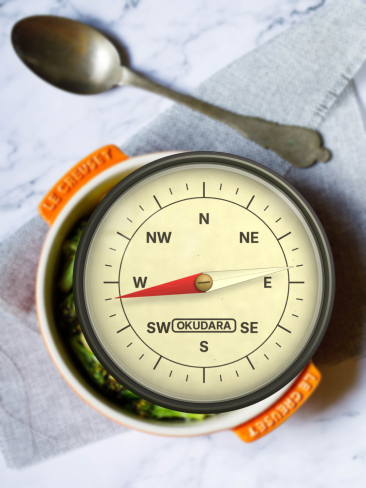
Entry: **260** °
